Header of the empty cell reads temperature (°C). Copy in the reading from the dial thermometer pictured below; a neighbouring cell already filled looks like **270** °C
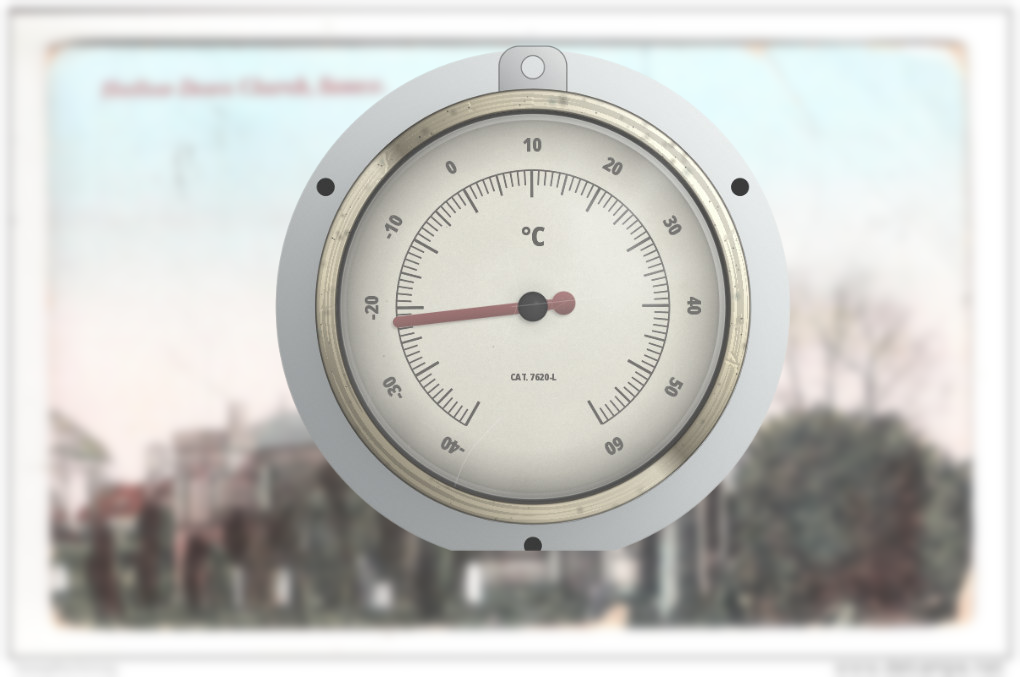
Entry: **-22** °C
